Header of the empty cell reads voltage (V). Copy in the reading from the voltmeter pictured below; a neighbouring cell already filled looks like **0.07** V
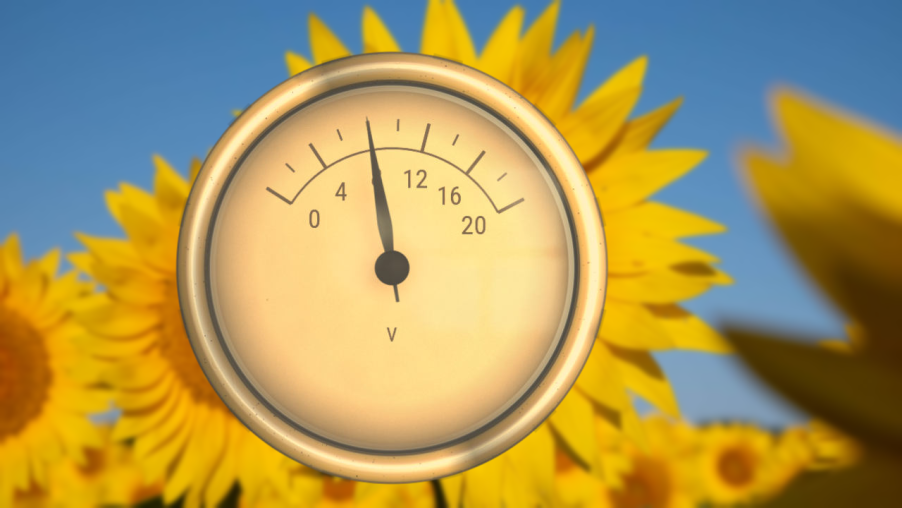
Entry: **8** V
